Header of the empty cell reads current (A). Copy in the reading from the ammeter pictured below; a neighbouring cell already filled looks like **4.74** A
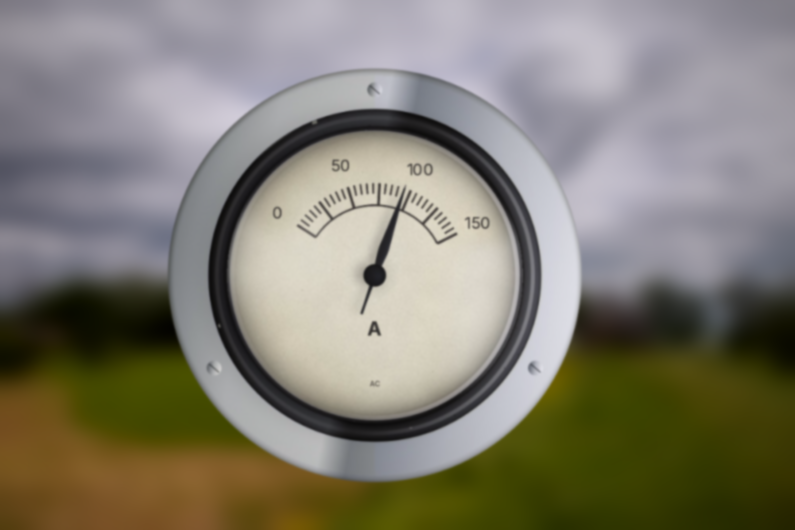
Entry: **95** A
